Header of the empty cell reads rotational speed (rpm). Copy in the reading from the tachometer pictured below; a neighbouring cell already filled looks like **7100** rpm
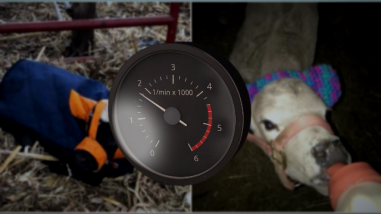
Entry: **1800** rpm
